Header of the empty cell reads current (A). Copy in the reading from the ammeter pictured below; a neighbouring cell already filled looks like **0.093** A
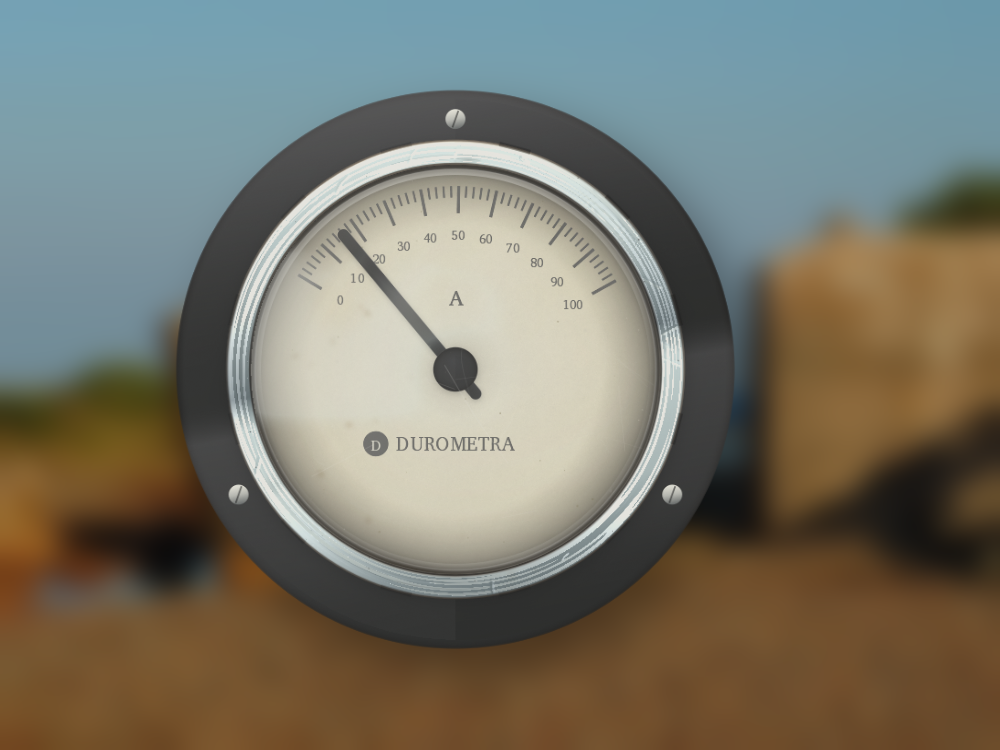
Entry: **16** A
